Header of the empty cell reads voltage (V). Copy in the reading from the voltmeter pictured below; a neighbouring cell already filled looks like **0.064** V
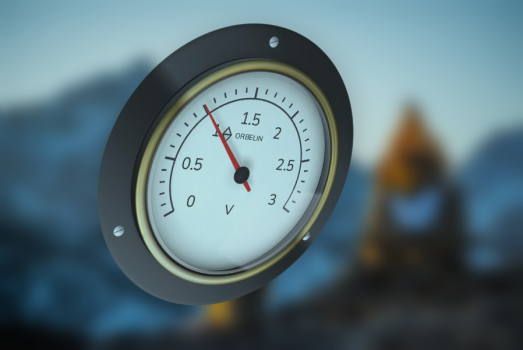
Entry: **1** V
